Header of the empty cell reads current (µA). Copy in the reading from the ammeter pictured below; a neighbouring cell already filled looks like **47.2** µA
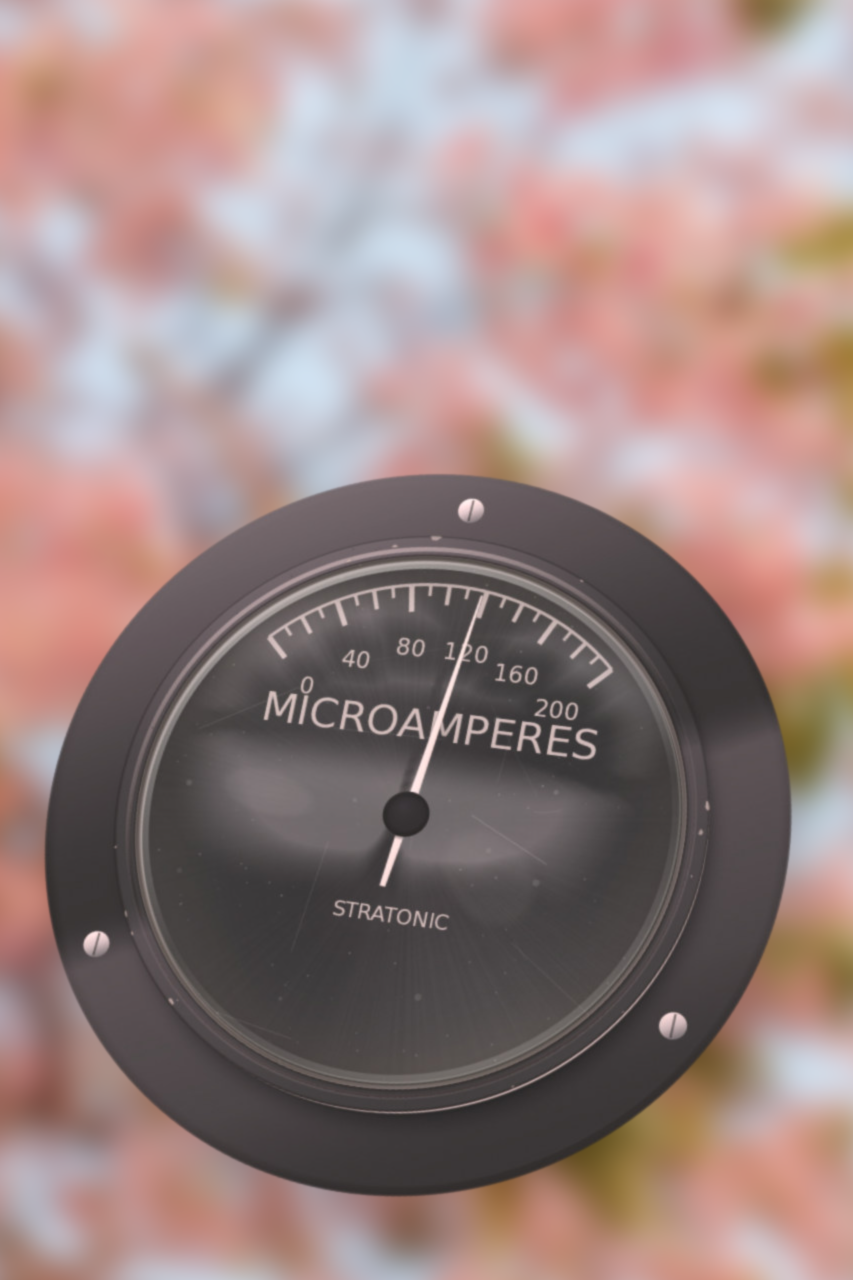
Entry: **120** µA
